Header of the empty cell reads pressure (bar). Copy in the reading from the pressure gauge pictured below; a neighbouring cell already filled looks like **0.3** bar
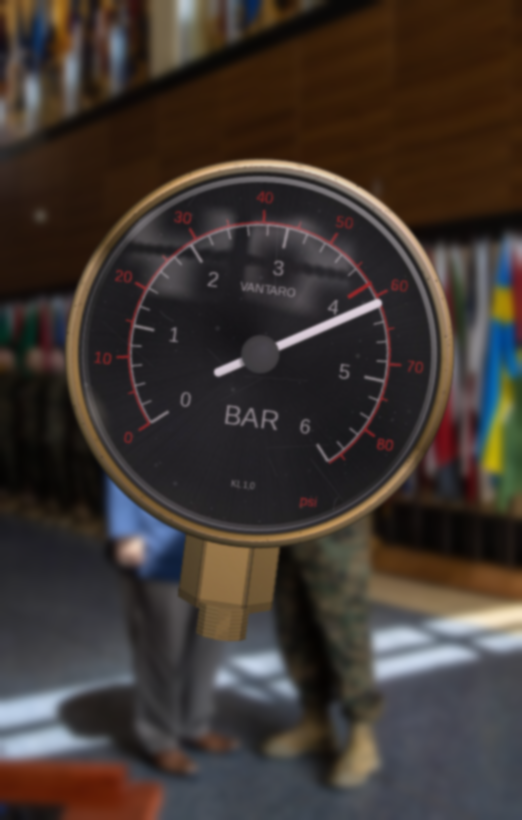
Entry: **4.2** bar
